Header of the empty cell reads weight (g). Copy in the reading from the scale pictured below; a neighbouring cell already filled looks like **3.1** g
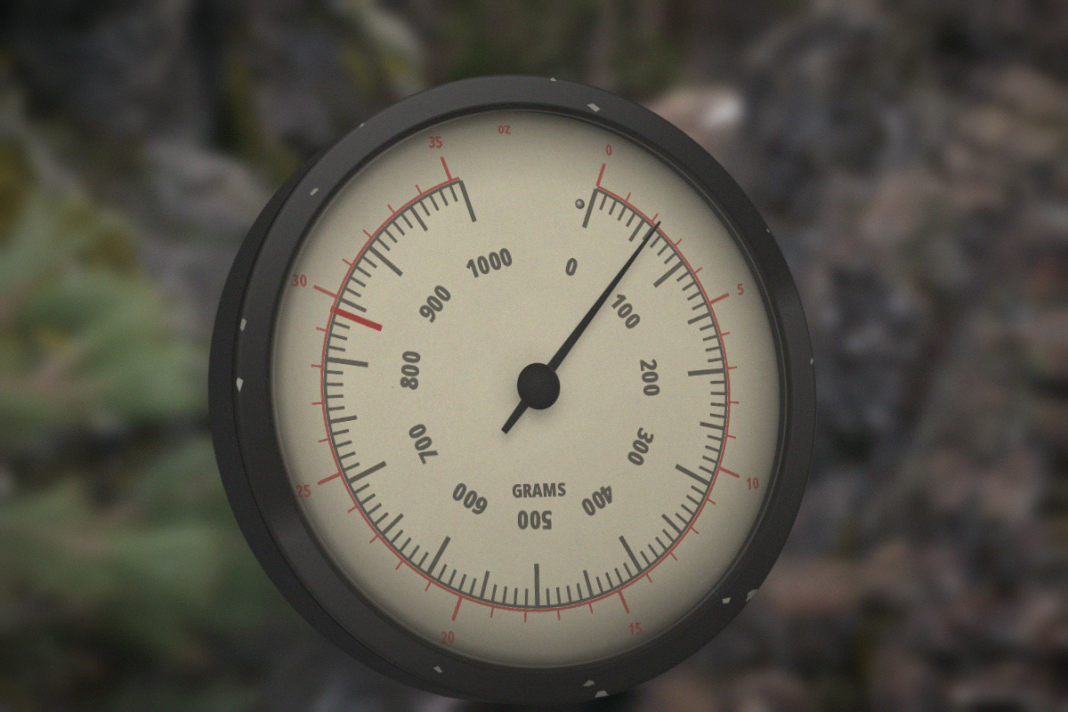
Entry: **60** g
